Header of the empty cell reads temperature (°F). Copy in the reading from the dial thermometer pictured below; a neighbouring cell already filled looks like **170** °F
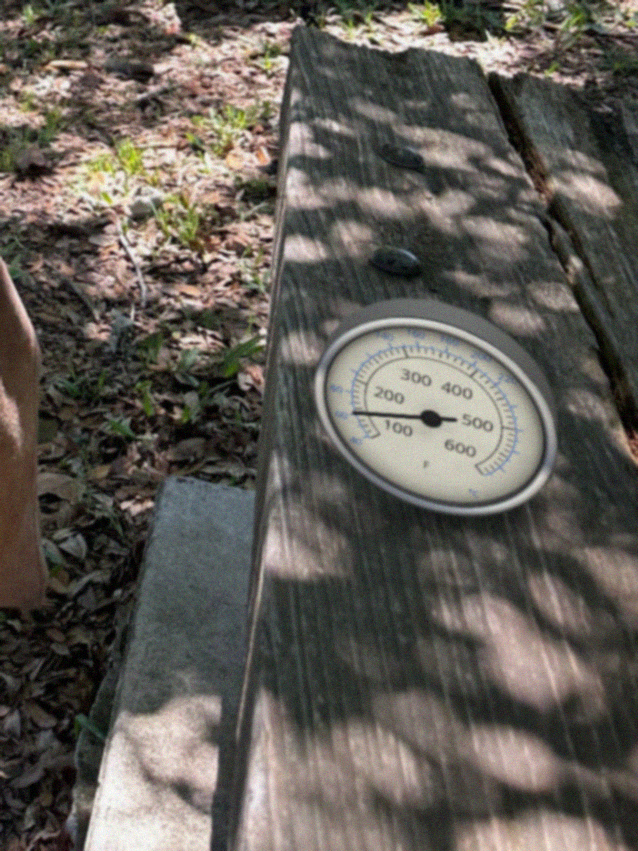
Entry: **150** °F
